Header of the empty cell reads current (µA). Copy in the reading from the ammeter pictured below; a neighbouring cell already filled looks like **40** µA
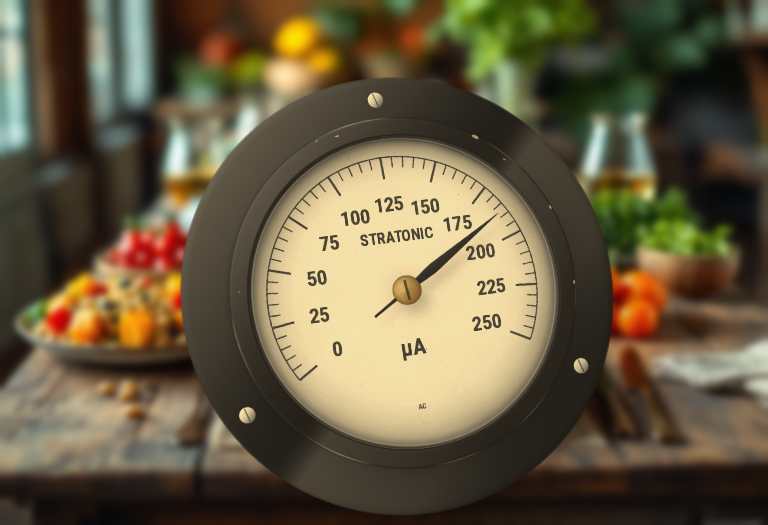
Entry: **187.5** µA
